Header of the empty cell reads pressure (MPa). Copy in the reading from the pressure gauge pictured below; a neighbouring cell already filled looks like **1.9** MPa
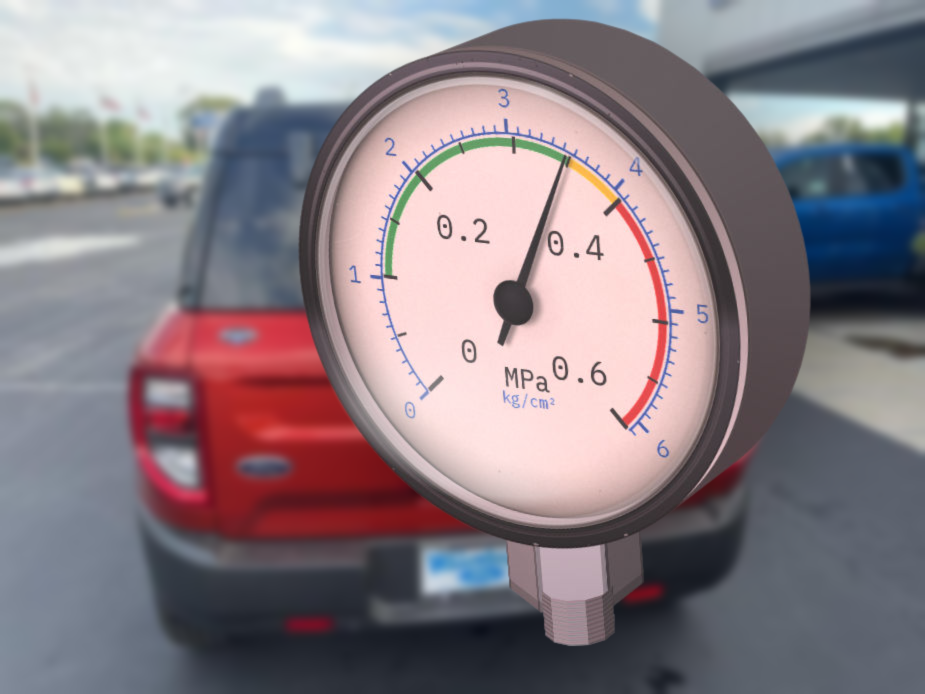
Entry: **0.35** MPa
